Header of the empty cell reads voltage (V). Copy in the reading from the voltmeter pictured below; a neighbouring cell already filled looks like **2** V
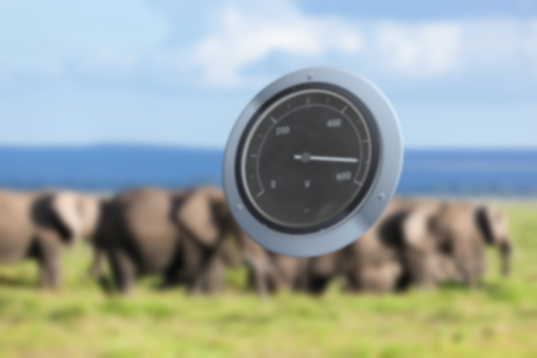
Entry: **550** V
